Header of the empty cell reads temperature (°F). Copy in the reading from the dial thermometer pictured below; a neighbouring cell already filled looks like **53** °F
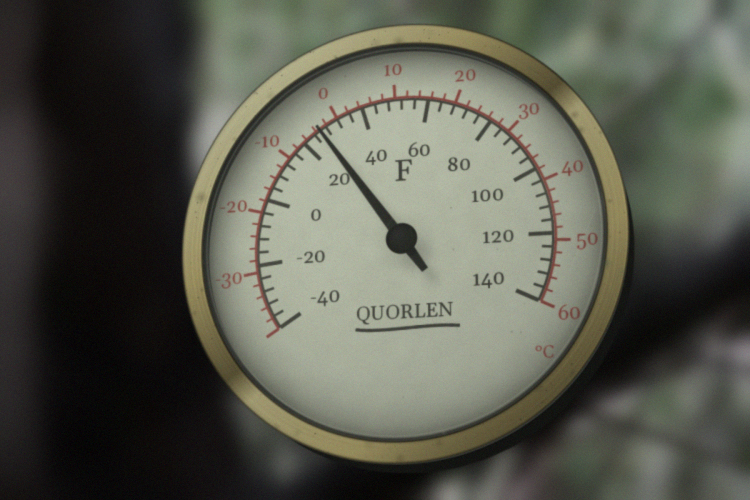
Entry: **26** °F
